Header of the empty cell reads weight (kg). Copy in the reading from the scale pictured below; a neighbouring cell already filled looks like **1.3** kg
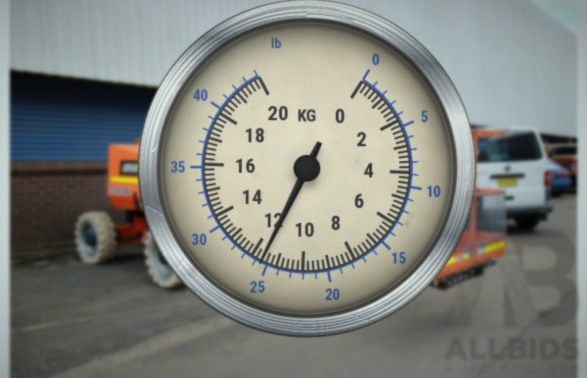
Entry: **11.6** kg
